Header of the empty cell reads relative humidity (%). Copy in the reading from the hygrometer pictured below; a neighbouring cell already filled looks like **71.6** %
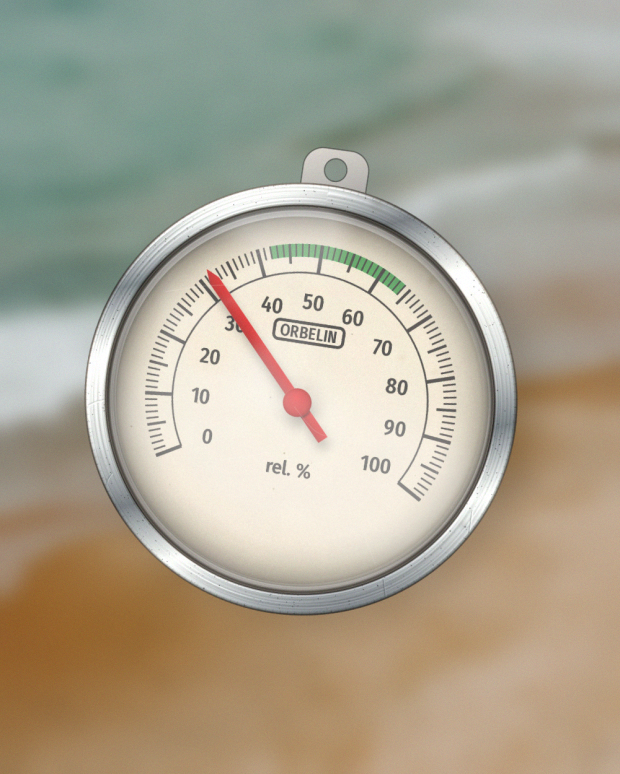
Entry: **32** %
